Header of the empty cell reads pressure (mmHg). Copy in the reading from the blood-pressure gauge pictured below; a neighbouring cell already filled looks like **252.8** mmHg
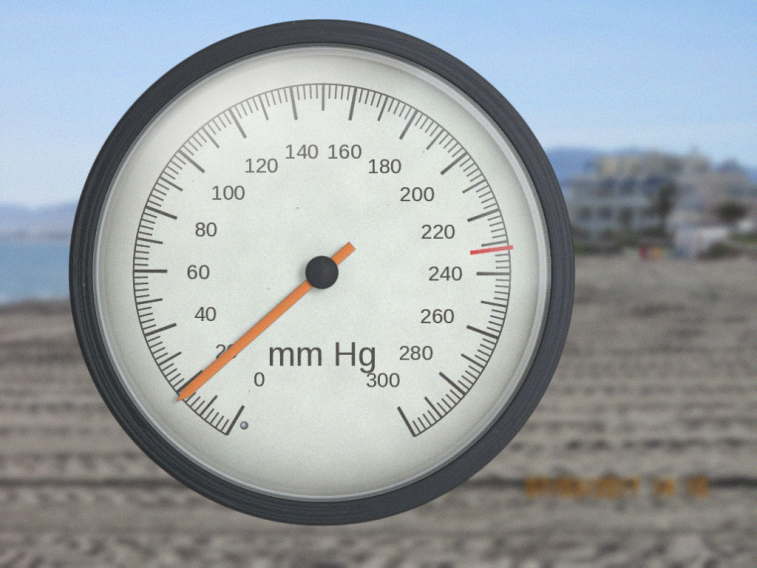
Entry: **18** mmHg
